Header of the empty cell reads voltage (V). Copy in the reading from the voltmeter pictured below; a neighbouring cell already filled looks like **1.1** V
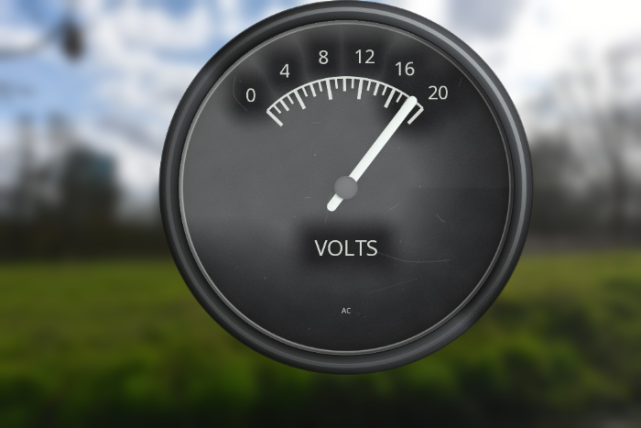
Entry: **18.5** V
